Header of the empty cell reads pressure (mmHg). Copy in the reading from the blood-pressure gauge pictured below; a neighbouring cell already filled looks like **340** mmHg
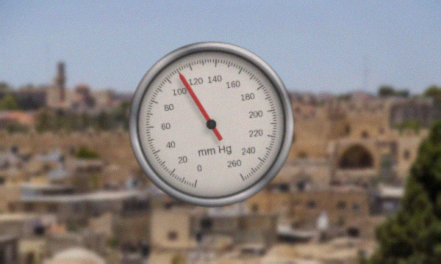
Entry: **110** mmHg
